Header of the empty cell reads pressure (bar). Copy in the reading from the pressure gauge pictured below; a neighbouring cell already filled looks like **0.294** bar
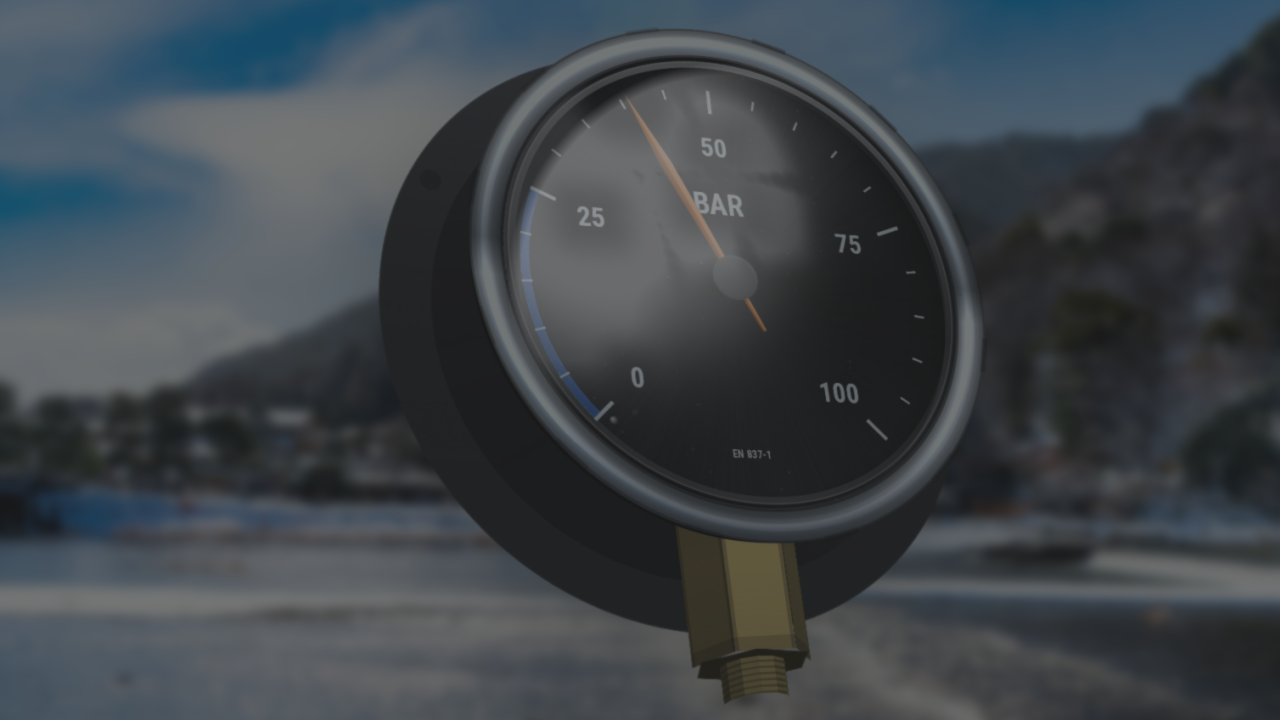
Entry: **40** bar
